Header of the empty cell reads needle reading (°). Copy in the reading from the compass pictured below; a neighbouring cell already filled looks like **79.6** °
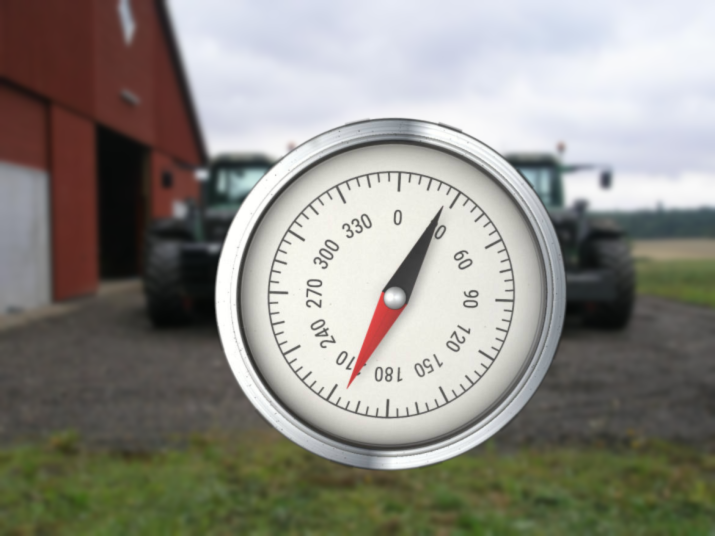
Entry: **205** °
